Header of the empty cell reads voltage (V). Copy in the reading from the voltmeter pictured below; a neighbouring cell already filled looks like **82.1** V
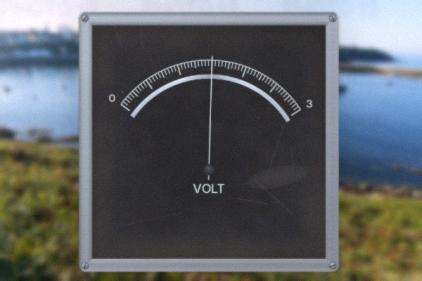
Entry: **1.5** V
